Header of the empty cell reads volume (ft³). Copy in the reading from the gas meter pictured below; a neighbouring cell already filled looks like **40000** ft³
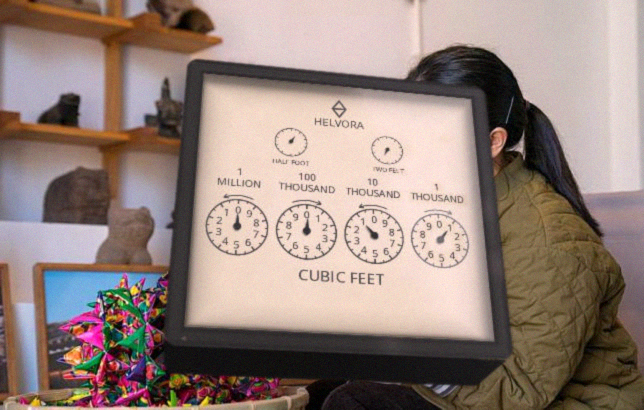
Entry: **1100** ft³
